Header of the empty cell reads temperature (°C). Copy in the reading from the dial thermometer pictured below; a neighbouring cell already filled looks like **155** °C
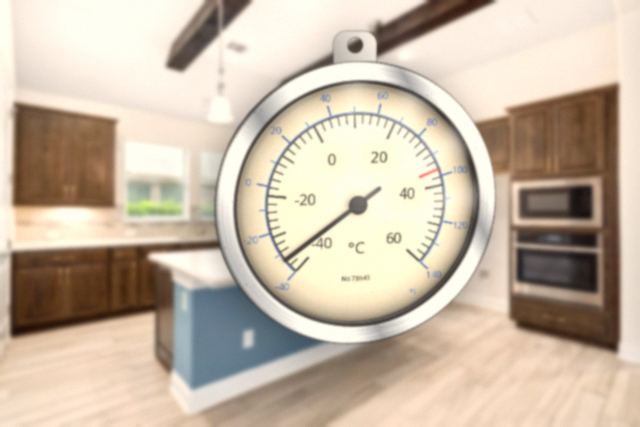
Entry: **-36** °C
